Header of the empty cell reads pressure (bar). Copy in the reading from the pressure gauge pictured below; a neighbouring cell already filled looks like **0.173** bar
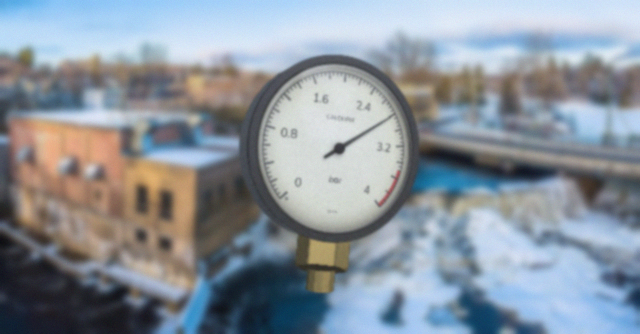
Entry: **2.8** bar
